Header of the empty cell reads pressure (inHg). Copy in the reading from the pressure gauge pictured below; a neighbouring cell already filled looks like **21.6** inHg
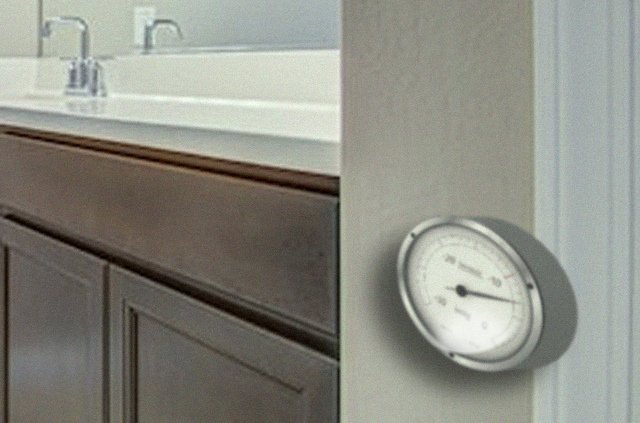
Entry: **-7** inHg
